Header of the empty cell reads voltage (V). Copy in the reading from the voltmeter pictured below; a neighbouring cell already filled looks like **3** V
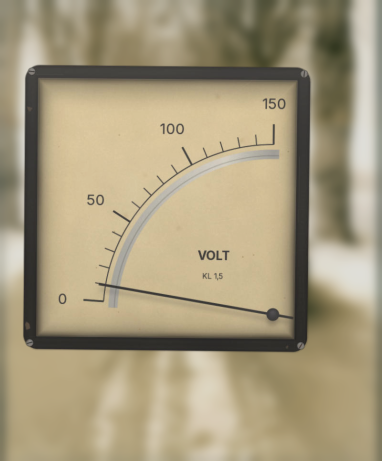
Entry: **10** V
